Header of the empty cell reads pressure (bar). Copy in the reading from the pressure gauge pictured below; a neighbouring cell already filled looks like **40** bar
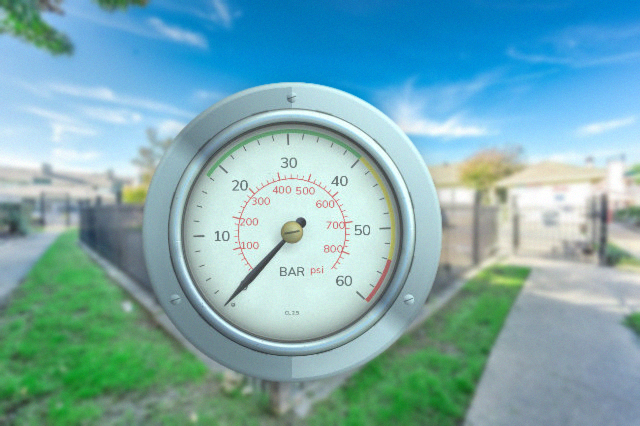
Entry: **0** bar
